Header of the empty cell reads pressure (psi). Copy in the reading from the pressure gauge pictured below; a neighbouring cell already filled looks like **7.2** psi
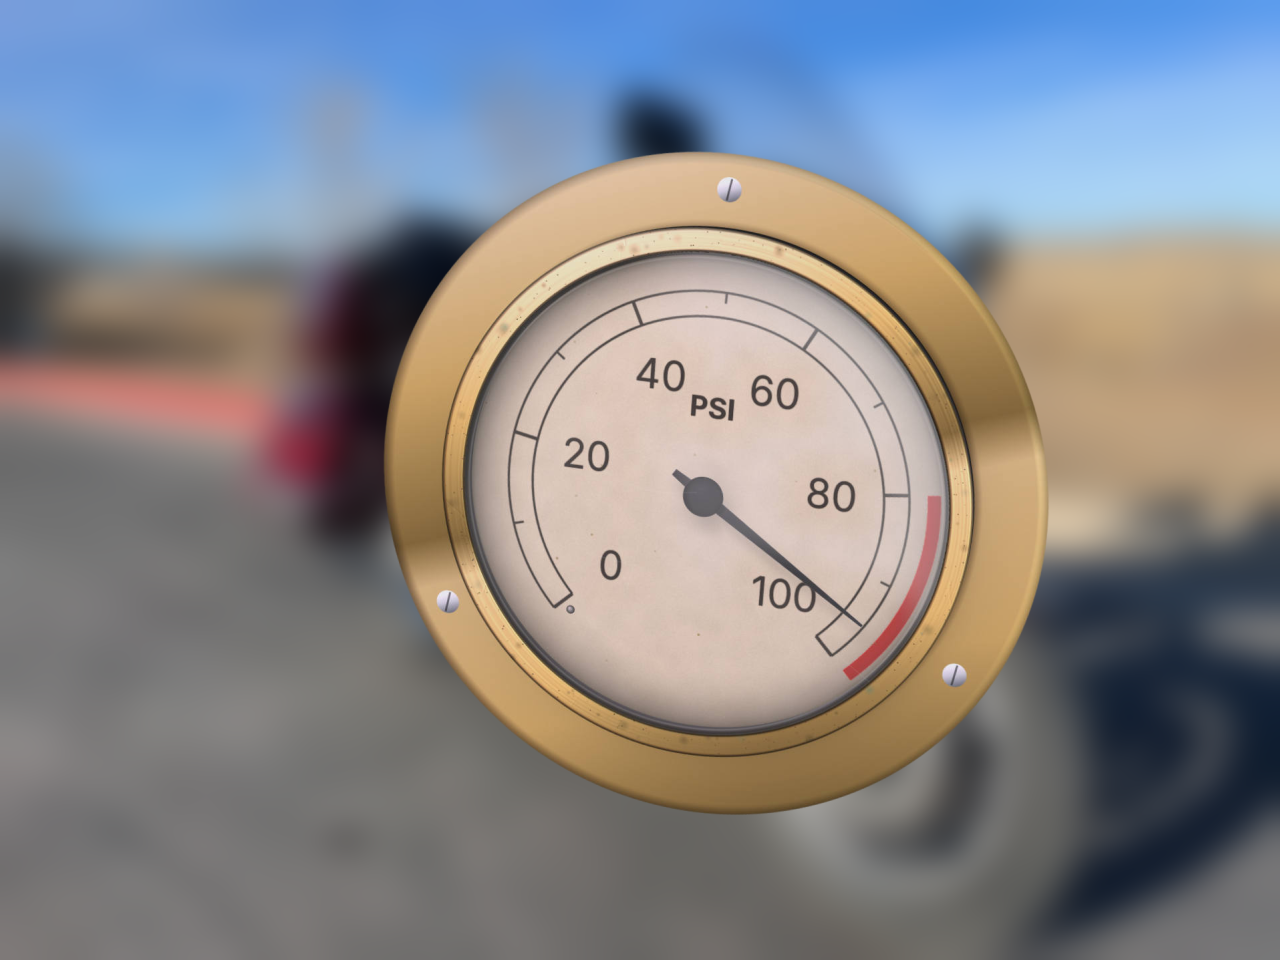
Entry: **95** psi
